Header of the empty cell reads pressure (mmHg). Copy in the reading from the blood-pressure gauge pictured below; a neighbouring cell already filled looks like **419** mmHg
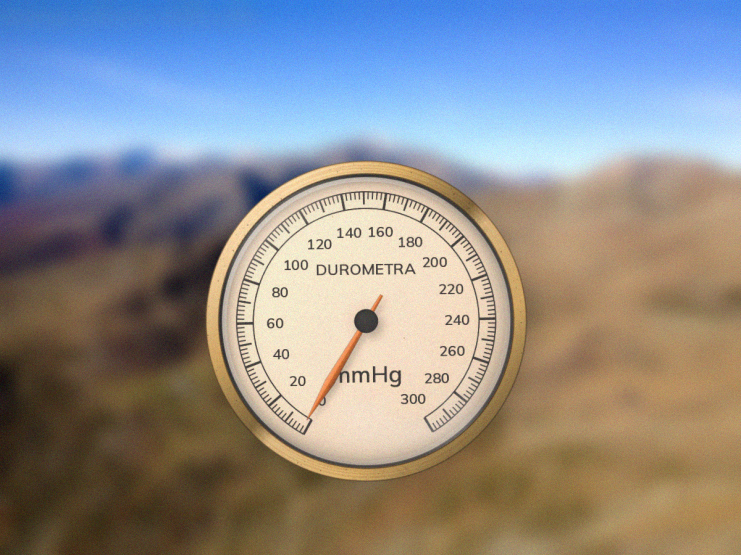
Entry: **2** mmHg
